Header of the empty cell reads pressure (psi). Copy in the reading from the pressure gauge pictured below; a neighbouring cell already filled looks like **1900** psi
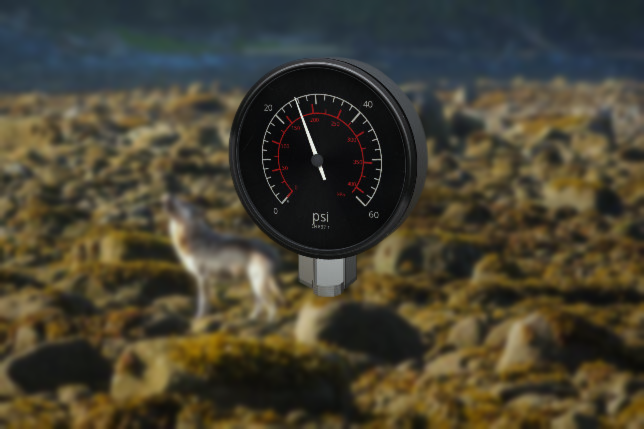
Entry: **26** psi
